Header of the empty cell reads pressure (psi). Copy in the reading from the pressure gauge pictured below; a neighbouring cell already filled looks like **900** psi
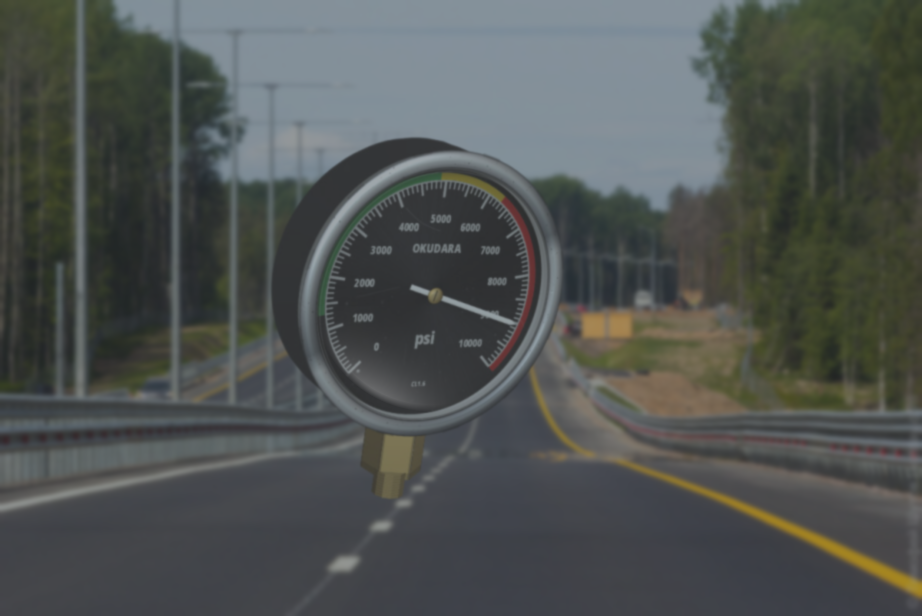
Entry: **9000** psi
